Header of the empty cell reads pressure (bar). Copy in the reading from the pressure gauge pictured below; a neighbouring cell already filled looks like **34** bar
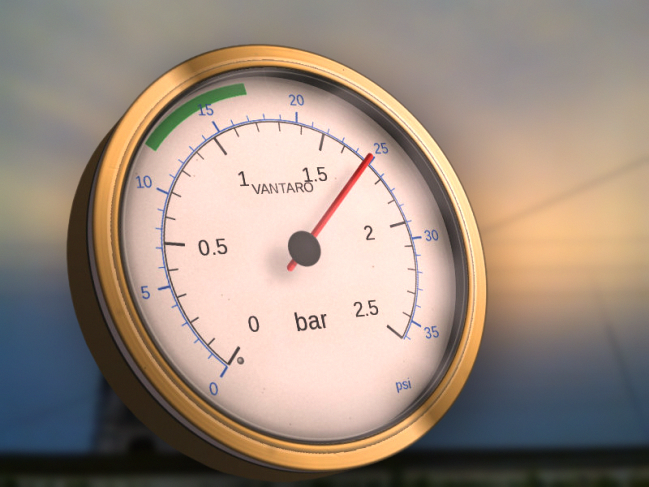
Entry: **1.7** bar
